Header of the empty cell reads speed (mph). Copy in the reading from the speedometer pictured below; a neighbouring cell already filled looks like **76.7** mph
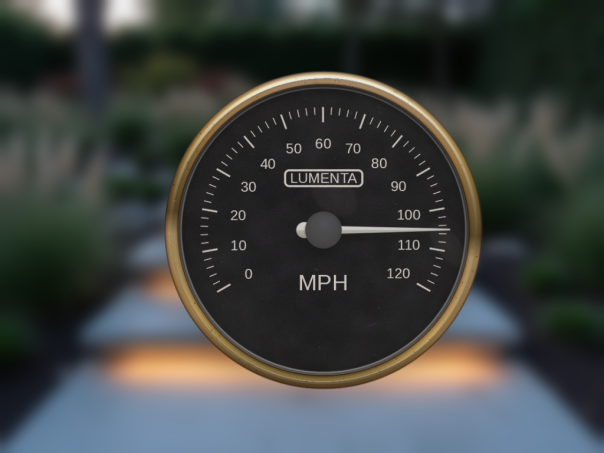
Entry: **105** mph
